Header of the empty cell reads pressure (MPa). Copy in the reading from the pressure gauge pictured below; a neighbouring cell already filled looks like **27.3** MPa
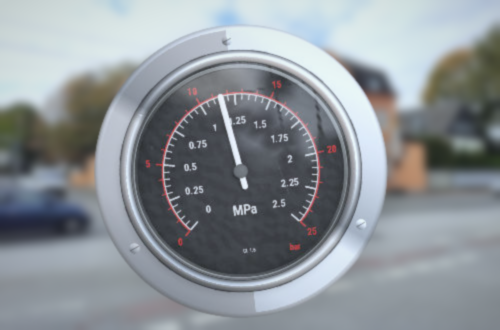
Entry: **1.15** MPa
